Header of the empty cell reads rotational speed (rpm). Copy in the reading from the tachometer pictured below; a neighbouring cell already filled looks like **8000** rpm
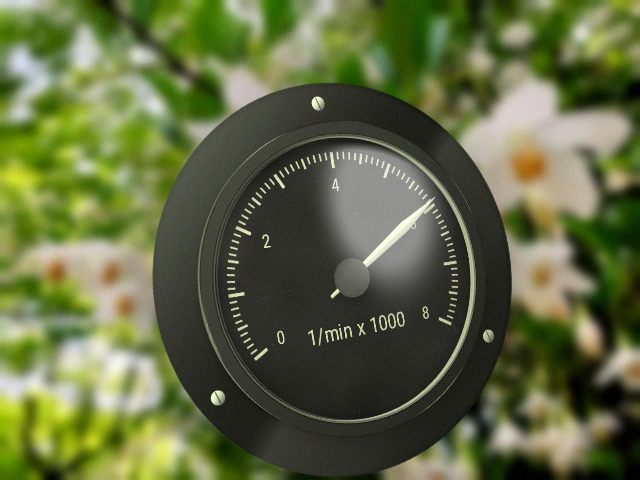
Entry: **5900** rpm
